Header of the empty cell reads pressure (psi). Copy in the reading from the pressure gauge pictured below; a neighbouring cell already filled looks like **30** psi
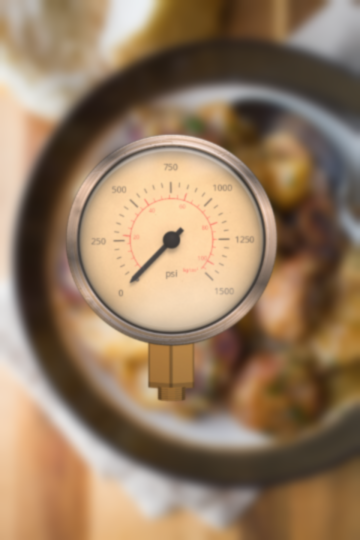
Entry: **0** psi
